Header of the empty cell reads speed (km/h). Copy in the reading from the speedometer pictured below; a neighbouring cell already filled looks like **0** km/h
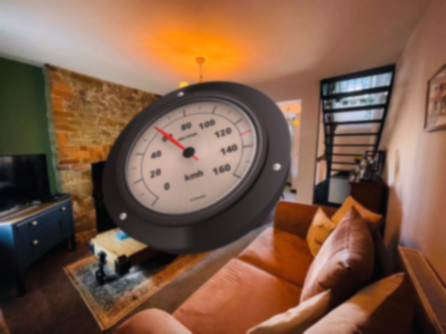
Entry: **60** km/h
